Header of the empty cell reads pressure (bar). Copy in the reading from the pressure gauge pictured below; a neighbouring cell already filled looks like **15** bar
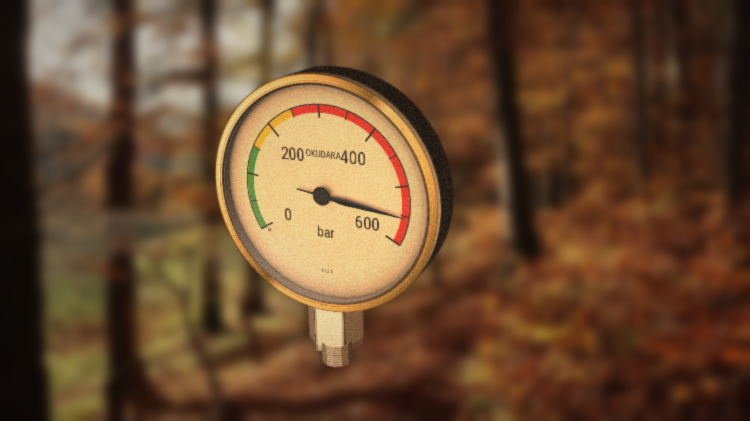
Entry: **550** bar
